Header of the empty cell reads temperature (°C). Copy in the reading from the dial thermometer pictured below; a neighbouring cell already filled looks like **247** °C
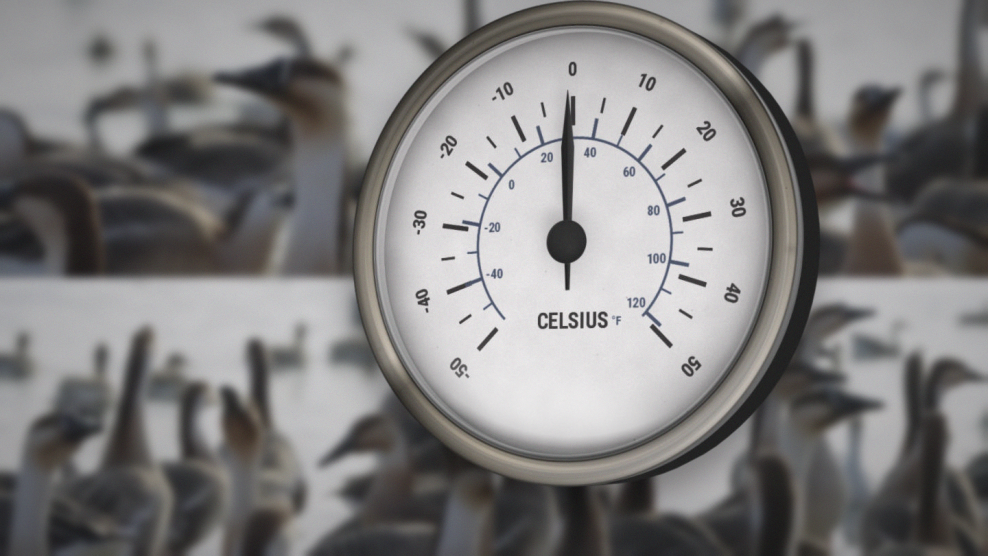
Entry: **0** °C
